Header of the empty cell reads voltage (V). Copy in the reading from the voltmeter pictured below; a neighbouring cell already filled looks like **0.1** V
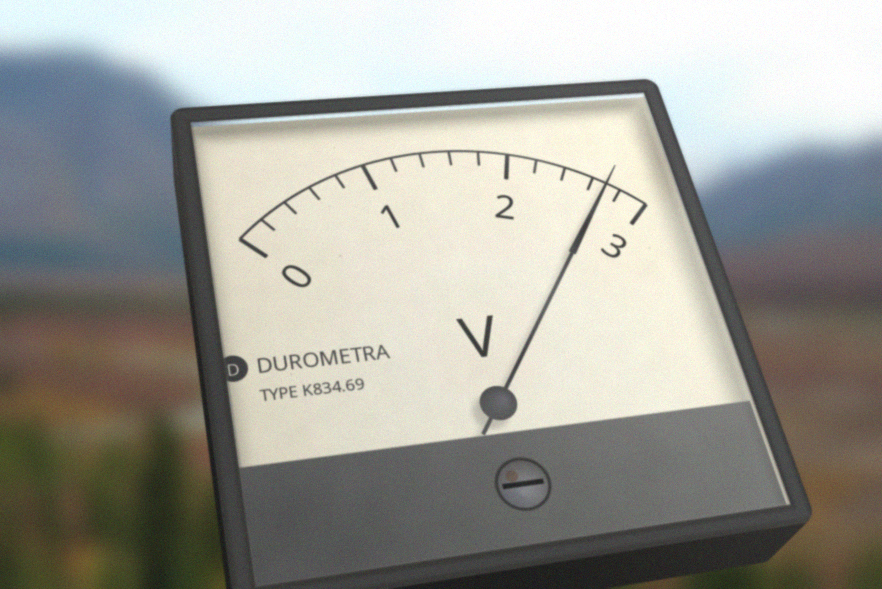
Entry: **2.7** V
